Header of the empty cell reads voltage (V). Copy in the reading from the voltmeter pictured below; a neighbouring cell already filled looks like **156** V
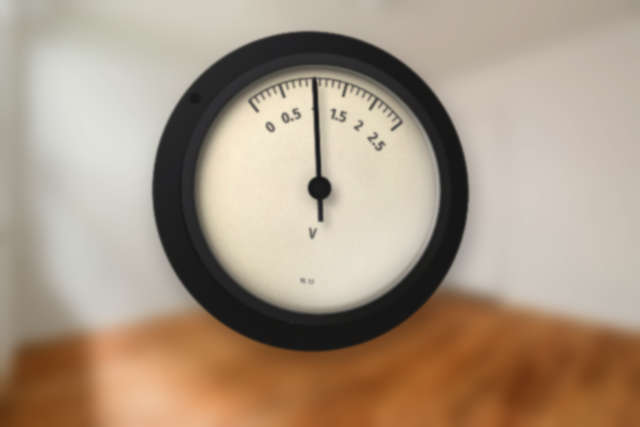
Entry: **1** V
